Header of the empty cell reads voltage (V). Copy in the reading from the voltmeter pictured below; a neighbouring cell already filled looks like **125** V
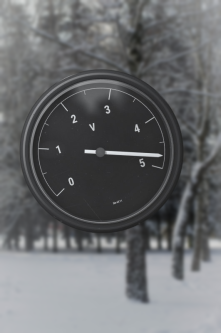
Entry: **4.75** V
